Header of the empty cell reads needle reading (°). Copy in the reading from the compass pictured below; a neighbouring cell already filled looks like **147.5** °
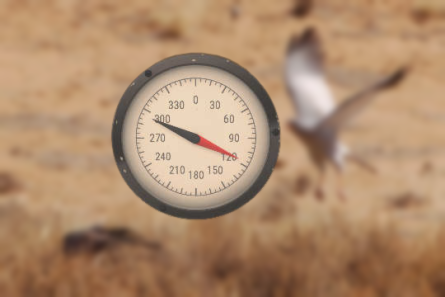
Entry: **115** °
